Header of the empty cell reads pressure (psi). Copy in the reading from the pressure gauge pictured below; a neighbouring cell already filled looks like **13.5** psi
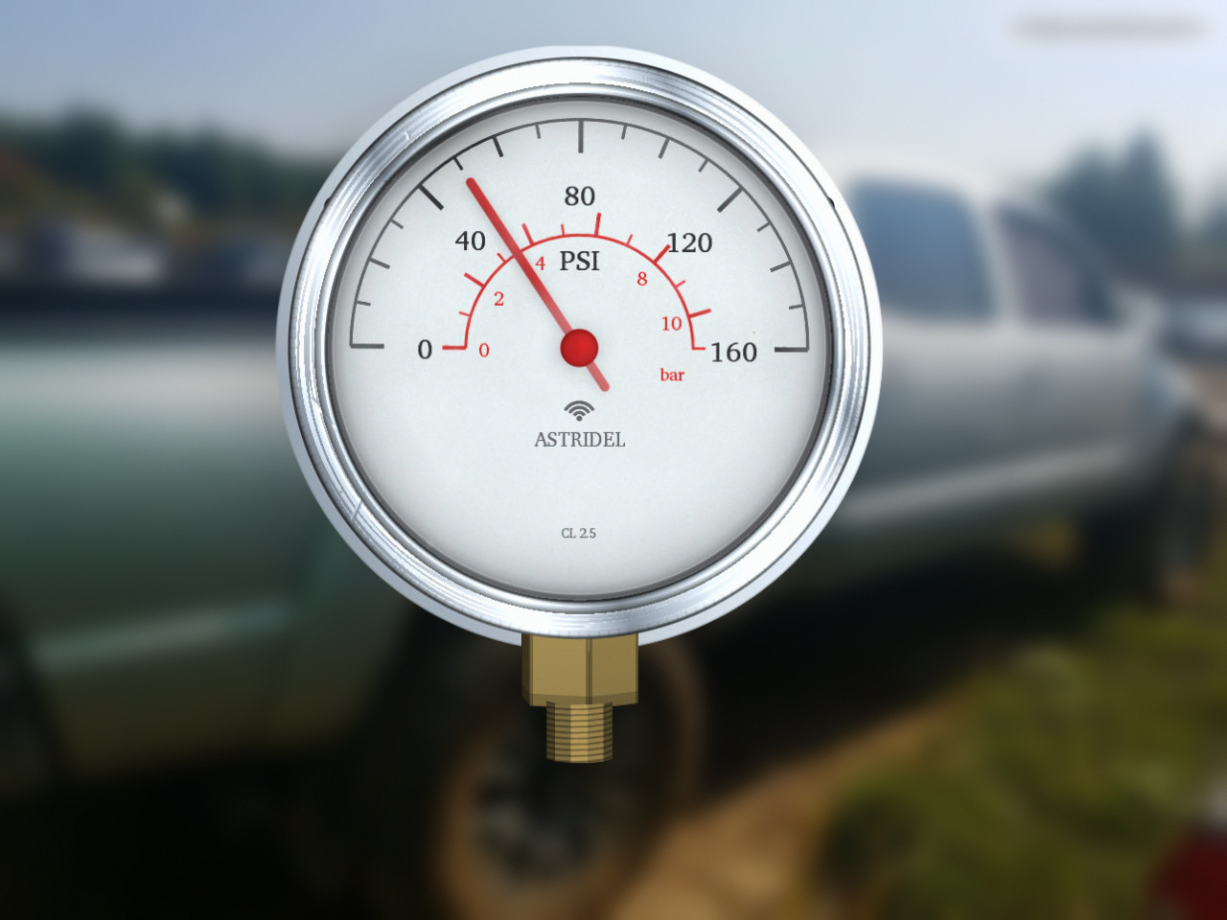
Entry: **50** psi
